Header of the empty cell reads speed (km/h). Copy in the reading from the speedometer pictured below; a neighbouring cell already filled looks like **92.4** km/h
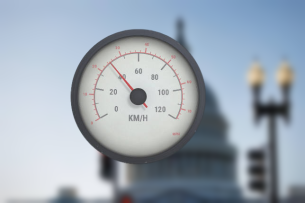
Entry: **40** km/h
